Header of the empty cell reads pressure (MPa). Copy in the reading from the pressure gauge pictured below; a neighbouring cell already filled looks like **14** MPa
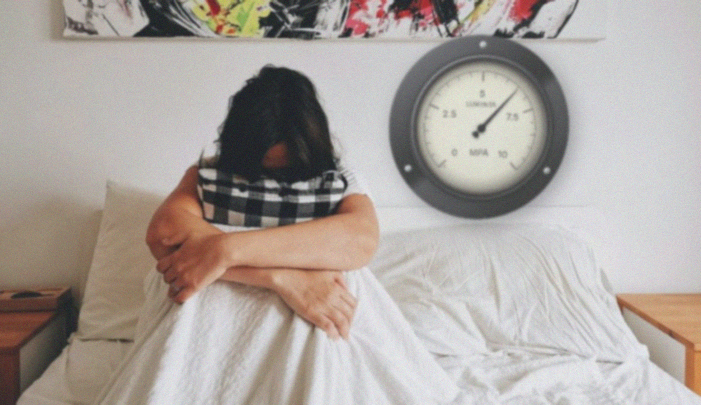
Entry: **6.5** MPa
